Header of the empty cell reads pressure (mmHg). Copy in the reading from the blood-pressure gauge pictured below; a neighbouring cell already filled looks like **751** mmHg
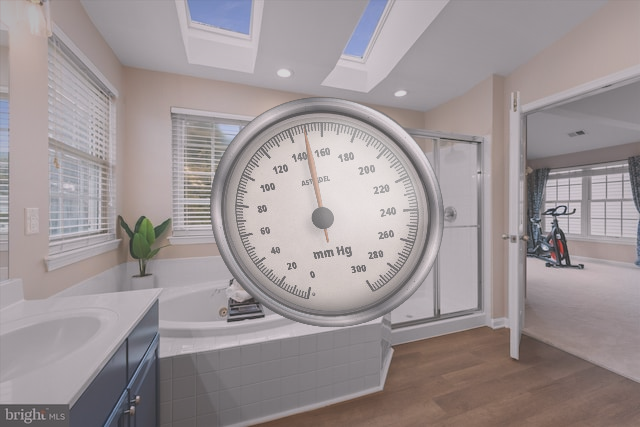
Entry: **150** mmHg
